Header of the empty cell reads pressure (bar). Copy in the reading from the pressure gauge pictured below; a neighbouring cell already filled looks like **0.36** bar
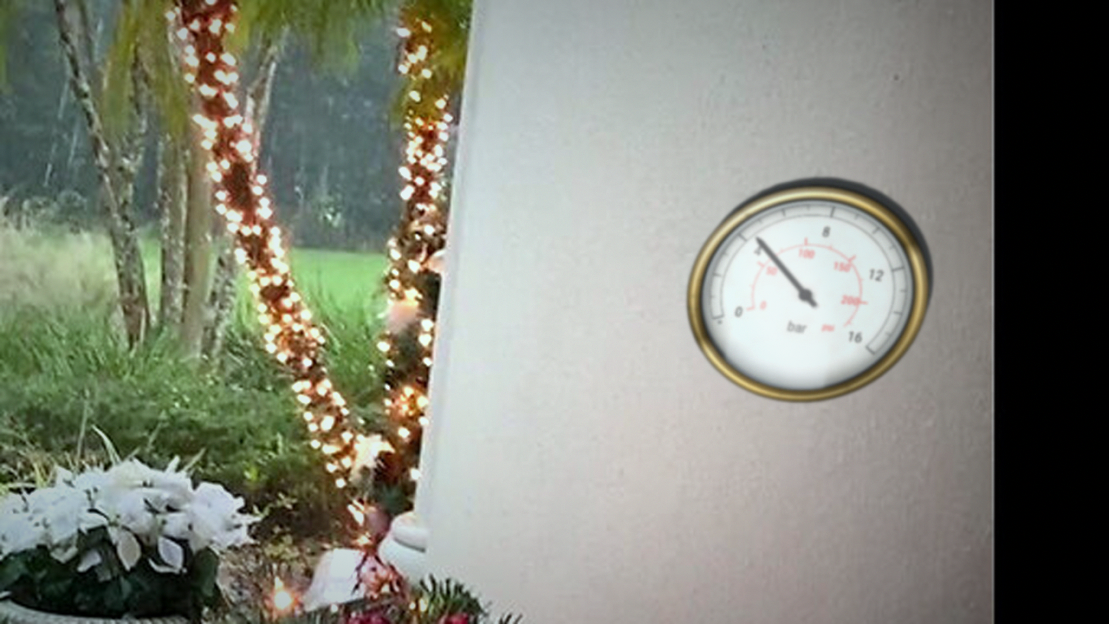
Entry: **4.5** bar
